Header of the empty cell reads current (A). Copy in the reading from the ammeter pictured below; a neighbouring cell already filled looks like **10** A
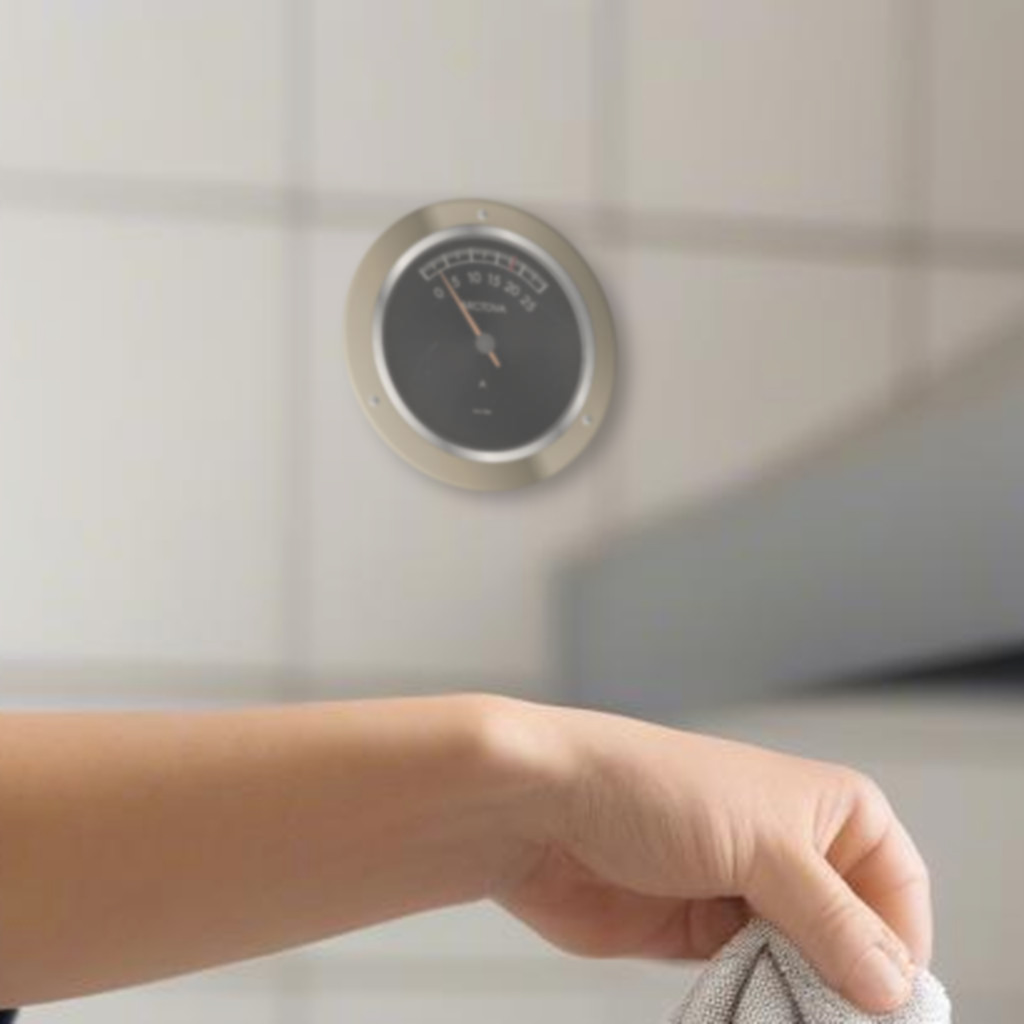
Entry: **2.5** A
